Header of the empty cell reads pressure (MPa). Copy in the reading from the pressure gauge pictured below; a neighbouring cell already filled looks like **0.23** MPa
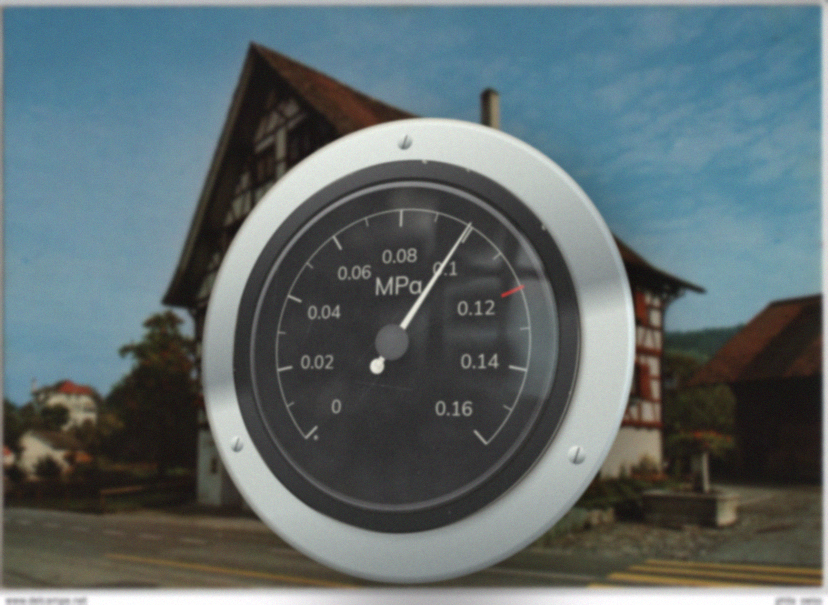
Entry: **0.1** MPa
